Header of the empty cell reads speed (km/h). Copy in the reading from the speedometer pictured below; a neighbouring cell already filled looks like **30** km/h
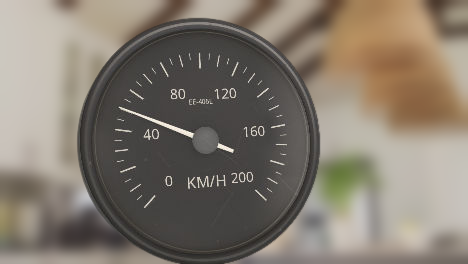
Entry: **50** km/h
